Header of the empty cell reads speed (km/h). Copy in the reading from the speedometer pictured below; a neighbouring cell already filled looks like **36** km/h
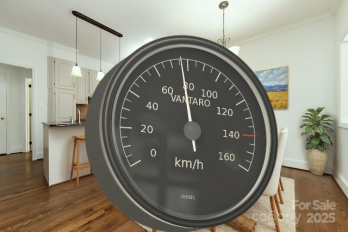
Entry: **75** km/h
